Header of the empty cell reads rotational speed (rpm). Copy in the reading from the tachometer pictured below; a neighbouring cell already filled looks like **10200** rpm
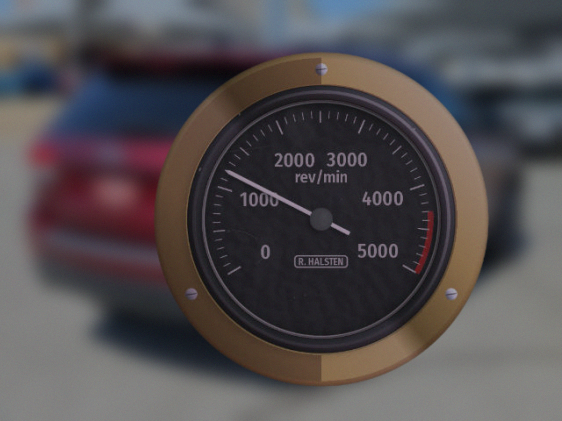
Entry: **1200** rpm
